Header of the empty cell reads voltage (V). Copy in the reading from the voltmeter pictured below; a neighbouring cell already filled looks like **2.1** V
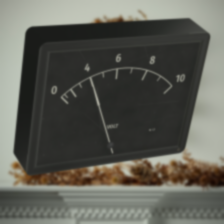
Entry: **4** V
